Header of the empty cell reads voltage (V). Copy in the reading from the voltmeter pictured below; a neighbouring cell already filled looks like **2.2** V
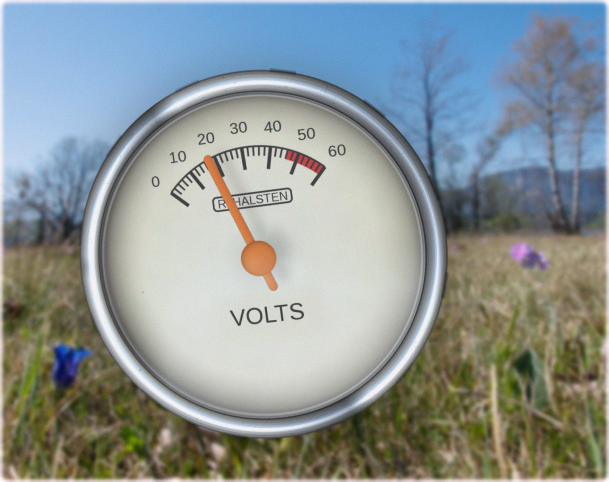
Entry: **18** V
